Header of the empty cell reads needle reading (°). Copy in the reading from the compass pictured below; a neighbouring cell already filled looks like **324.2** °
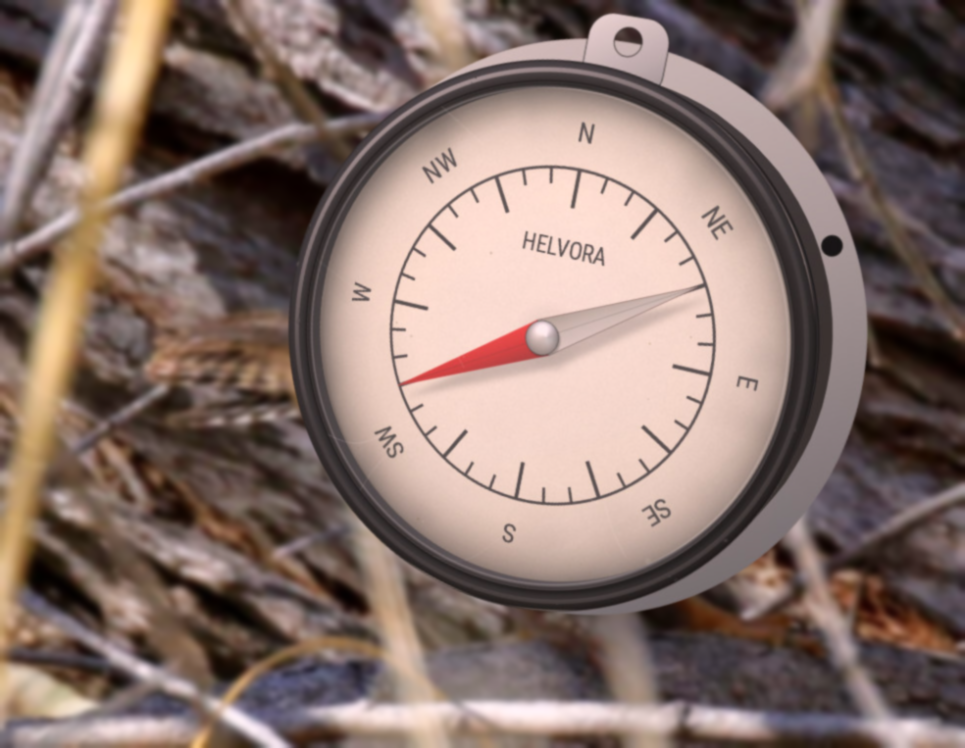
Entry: **240** °
